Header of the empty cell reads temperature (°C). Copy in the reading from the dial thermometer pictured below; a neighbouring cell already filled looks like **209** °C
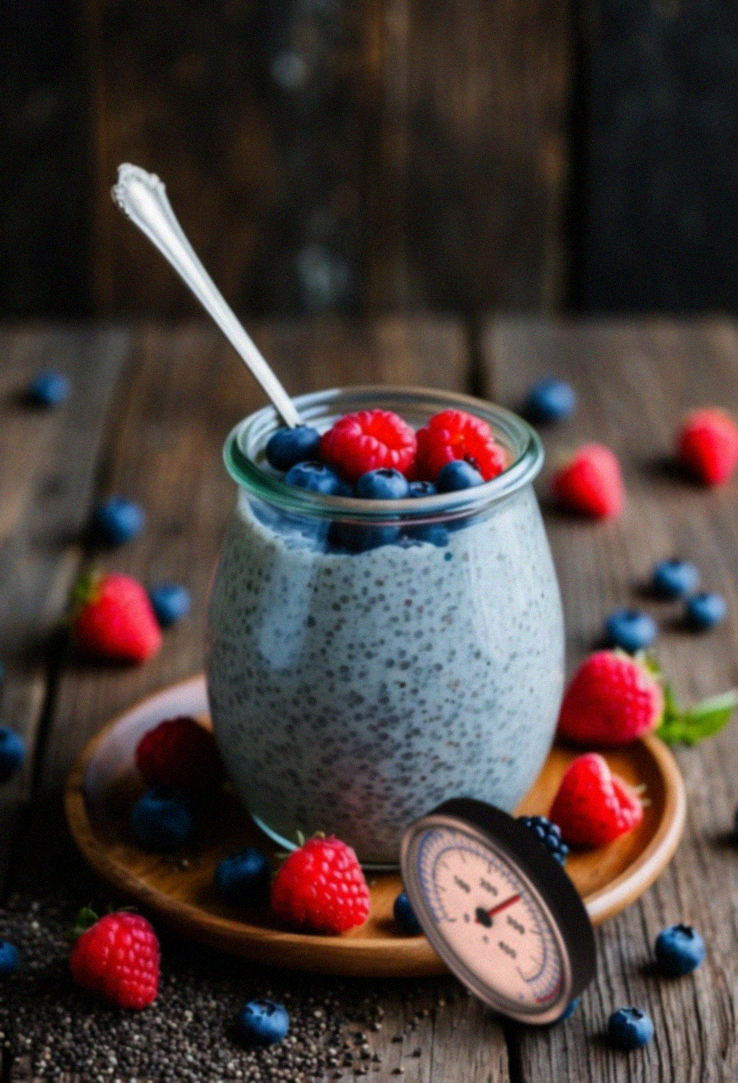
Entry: **250** °C
